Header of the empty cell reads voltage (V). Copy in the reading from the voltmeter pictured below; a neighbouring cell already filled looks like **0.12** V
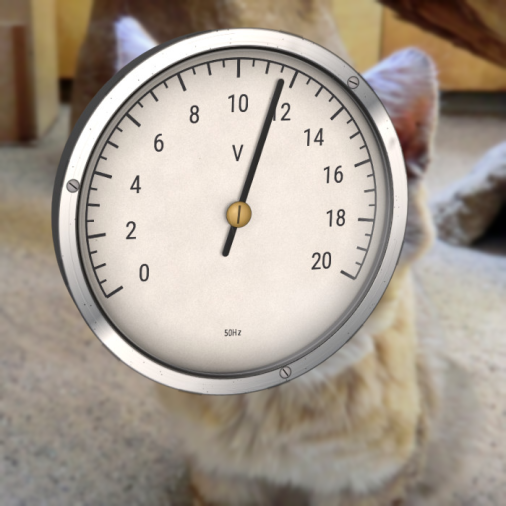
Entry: **11.5** V
